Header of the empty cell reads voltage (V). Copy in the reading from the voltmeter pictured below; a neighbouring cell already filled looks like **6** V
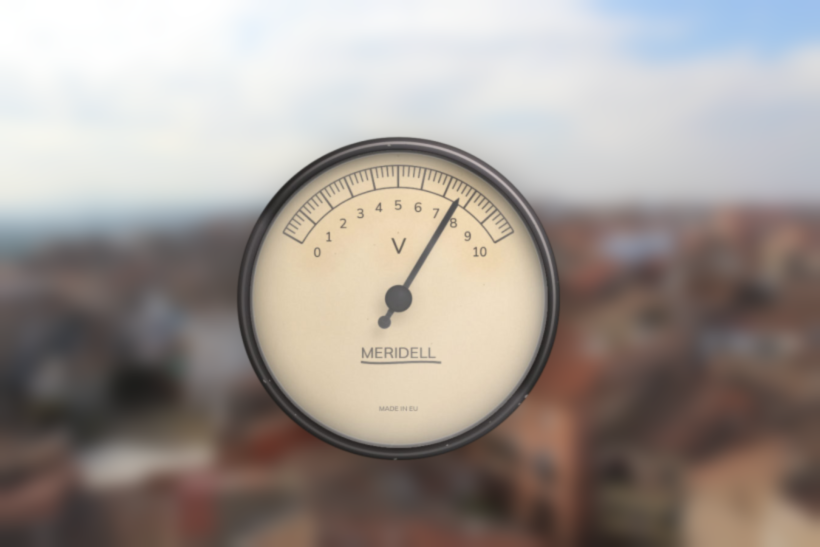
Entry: **7.6** V
